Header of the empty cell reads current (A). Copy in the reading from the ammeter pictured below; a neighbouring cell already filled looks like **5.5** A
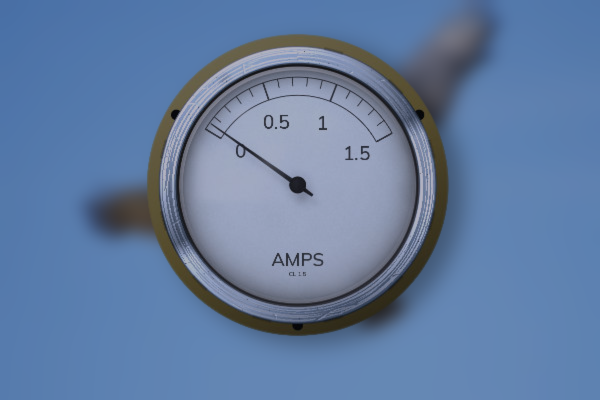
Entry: **0.05** A
